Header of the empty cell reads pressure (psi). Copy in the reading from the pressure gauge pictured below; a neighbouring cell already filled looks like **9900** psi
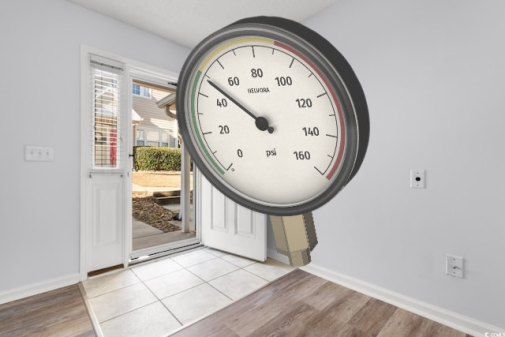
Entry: **50** psi
